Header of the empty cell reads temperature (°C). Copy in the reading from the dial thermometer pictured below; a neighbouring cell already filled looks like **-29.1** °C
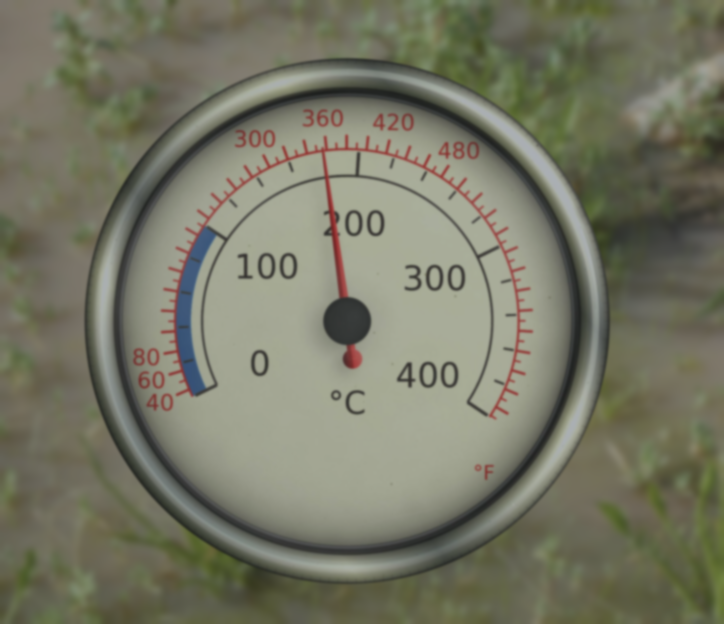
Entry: **180** °C
